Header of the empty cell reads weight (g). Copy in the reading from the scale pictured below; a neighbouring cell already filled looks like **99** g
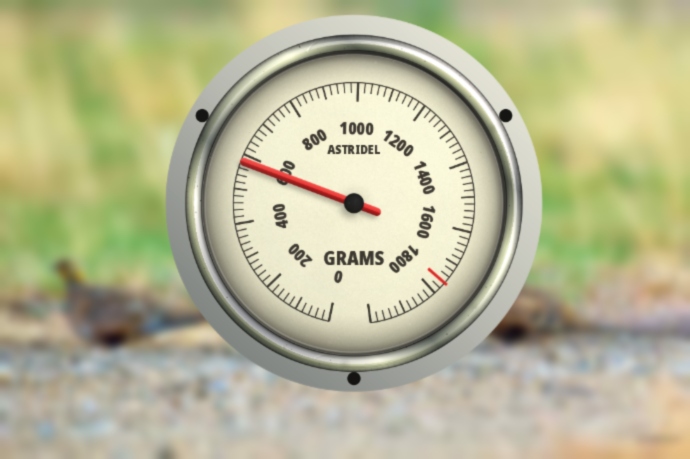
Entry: **580** g
